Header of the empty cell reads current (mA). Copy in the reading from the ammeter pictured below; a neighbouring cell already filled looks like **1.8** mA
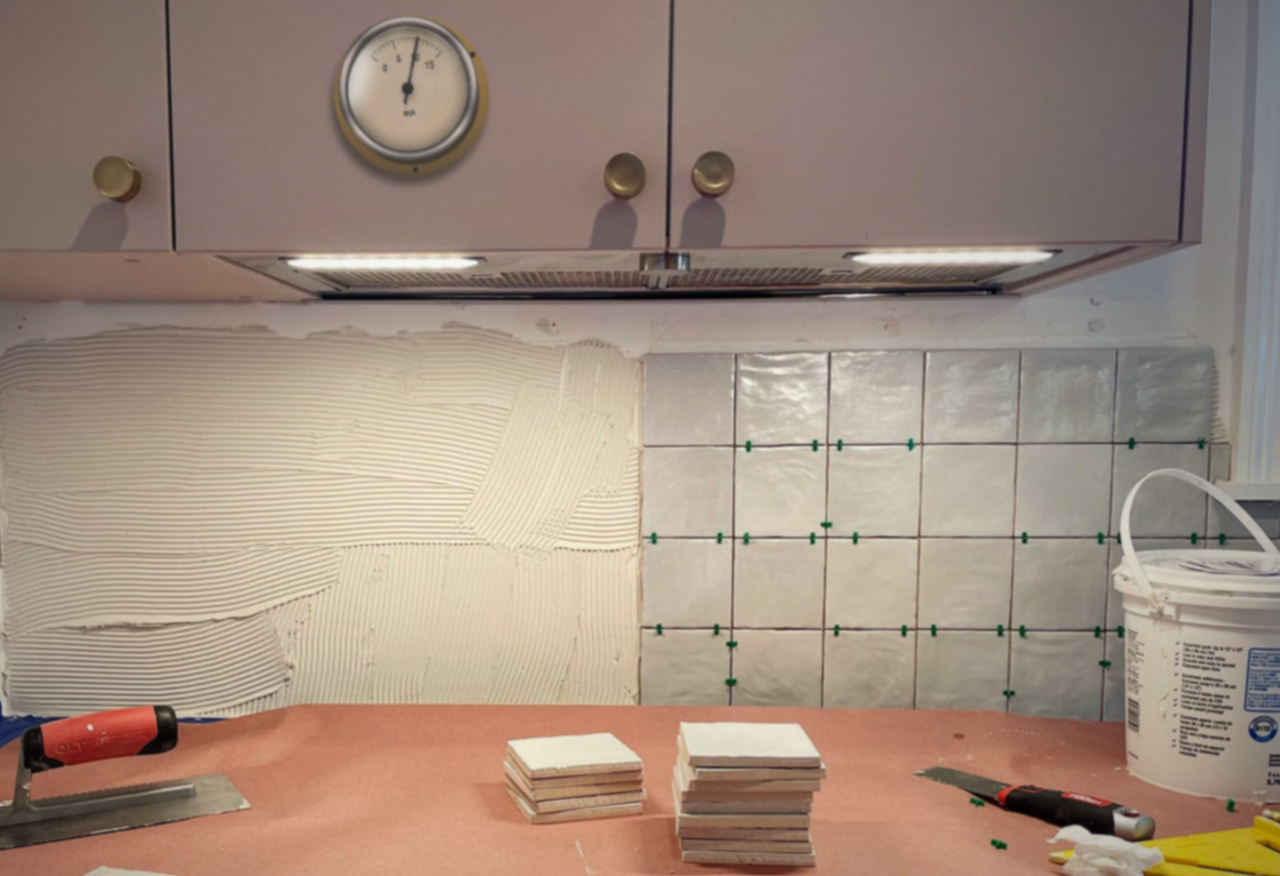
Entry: **10** mA
